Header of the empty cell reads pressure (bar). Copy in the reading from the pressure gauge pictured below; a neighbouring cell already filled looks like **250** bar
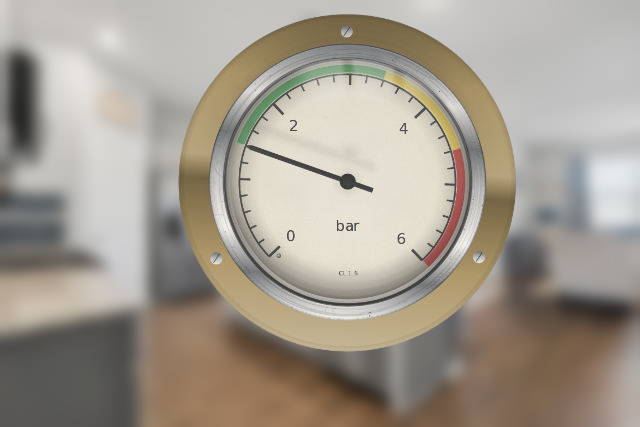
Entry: **1.4** bar
